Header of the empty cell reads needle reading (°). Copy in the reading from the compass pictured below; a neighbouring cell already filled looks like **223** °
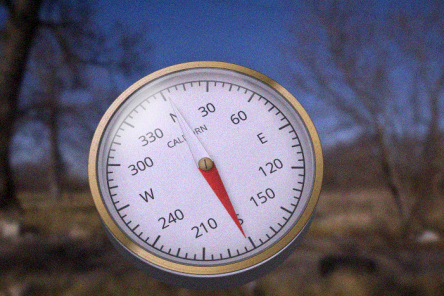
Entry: **182.5** °
